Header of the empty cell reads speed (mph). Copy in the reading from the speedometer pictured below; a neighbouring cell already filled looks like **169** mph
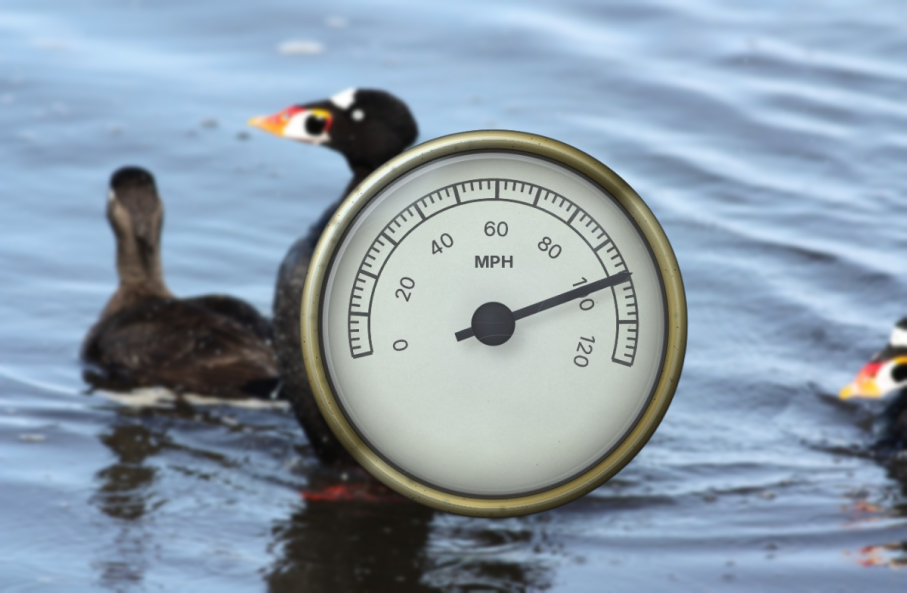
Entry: **99** mph
